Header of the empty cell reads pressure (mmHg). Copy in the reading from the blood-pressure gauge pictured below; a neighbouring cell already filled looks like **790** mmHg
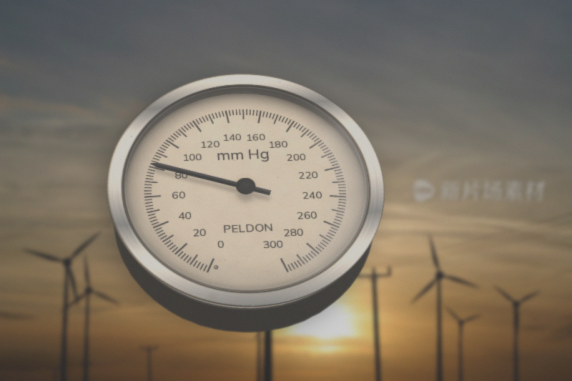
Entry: **80** mmHg
